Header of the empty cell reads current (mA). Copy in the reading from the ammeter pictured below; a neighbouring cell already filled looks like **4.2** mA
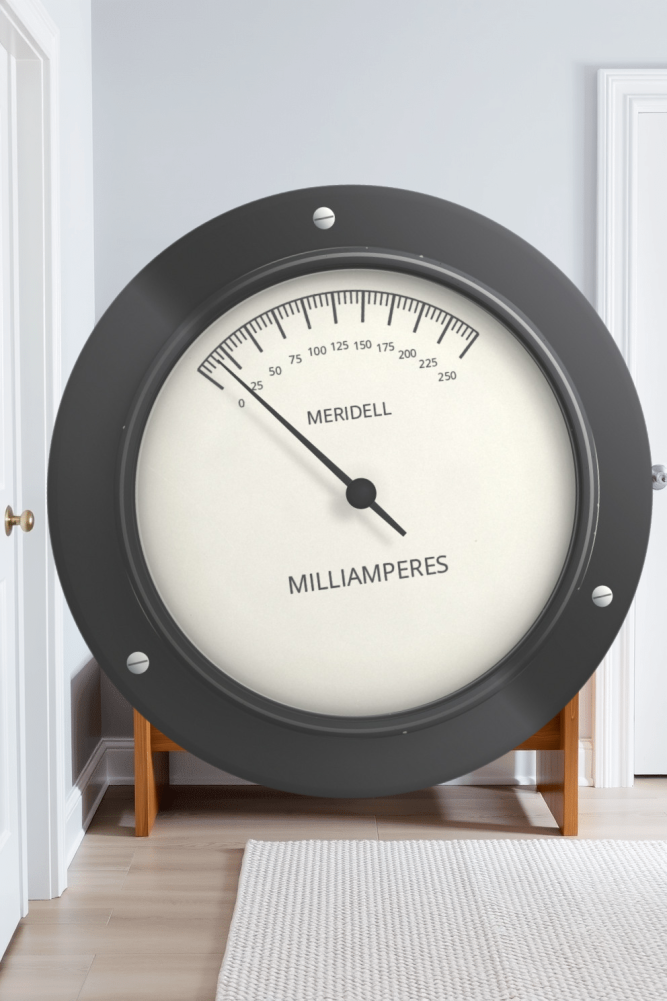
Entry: **15** mA
